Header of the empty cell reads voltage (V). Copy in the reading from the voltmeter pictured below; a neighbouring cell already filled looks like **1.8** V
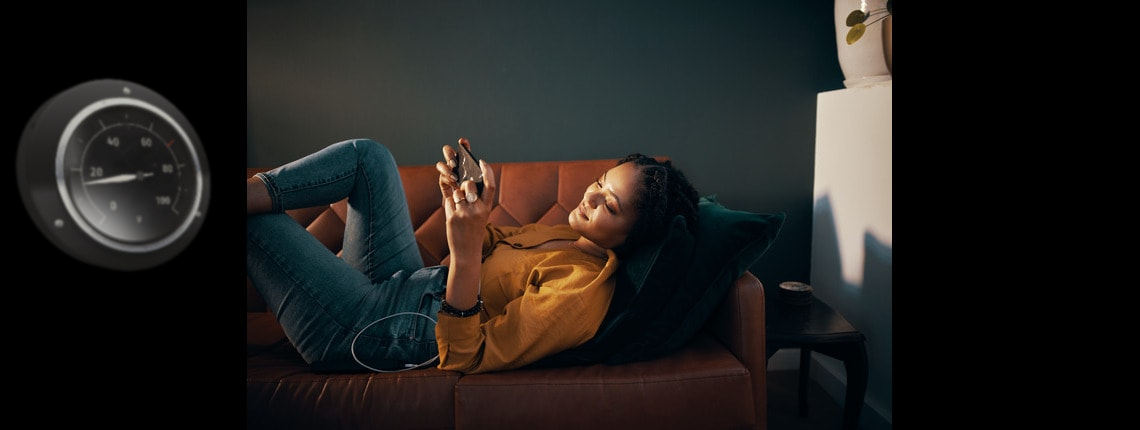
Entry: **15** V
